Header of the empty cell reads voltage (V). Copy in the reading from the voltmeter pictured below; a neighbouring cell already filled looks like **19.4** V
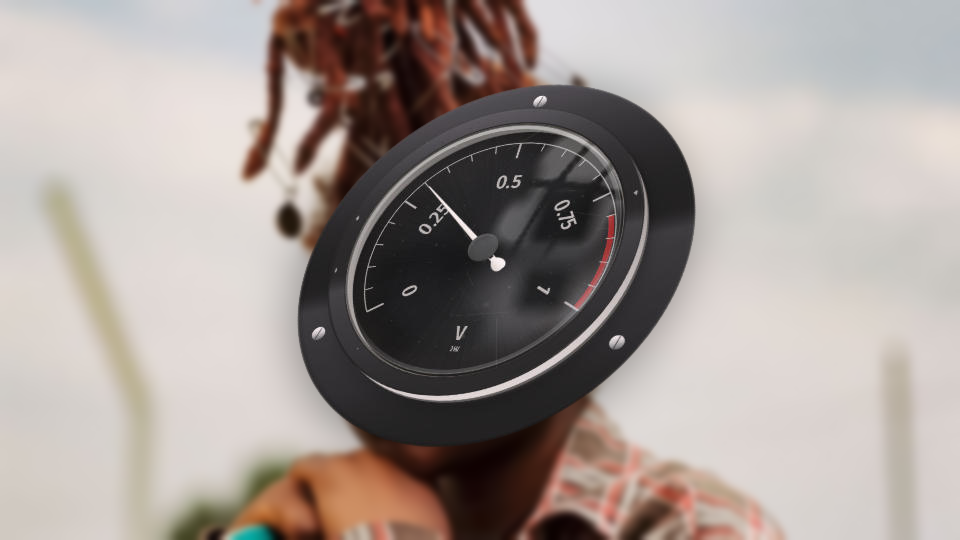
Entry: **0.3** V
